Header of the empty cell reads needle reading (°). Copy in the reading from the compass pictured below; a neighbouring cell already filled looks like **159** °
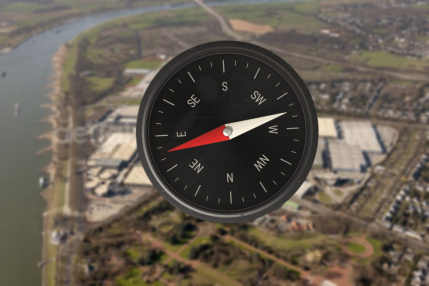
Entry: **75** °
